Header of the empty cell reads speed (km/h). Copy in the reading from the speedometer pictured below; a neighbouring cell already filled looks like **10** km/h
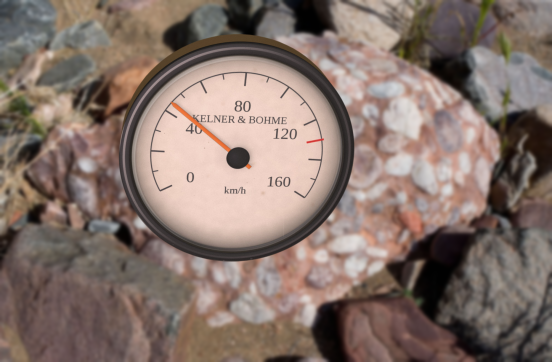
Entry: **45** km/h
